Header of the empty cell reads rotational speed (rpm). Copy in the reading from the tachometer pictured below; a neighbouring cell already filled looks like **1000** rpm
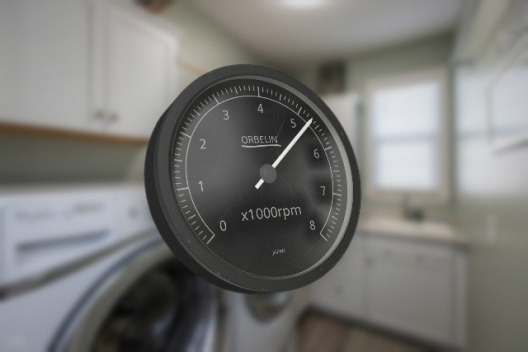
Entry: **5300** rpm
